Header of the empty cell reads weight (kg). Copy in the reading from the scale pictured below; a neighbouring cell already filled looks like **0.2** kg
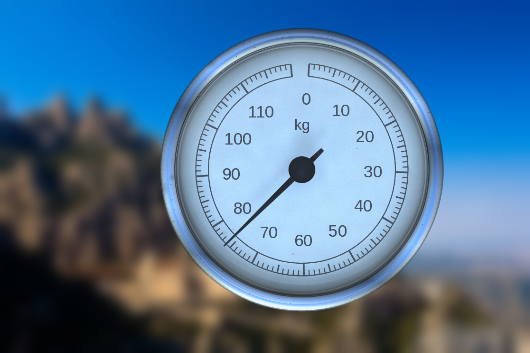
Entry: **76** kg
